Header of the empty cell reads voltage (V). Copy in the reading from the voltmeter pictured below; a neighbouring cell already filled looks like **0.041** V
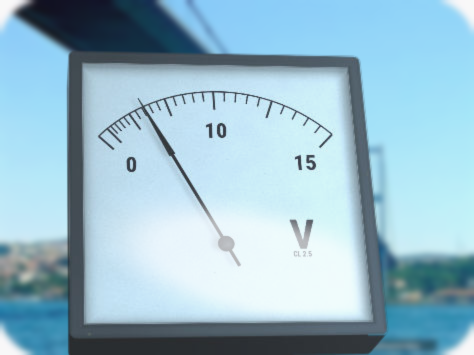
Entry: **6** V
